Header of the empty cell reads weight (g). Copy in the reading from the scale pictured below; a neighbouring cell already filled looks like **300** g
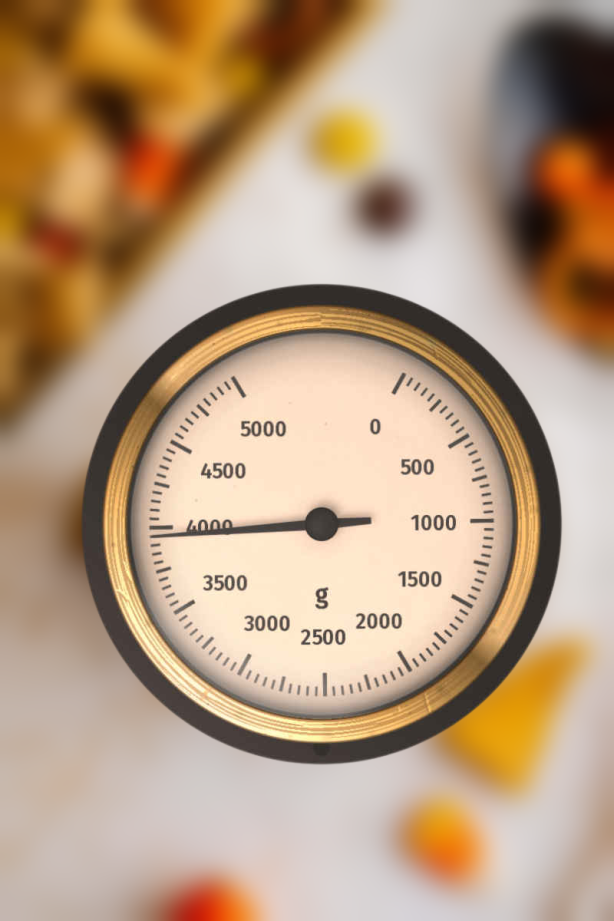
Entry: **3950** g
